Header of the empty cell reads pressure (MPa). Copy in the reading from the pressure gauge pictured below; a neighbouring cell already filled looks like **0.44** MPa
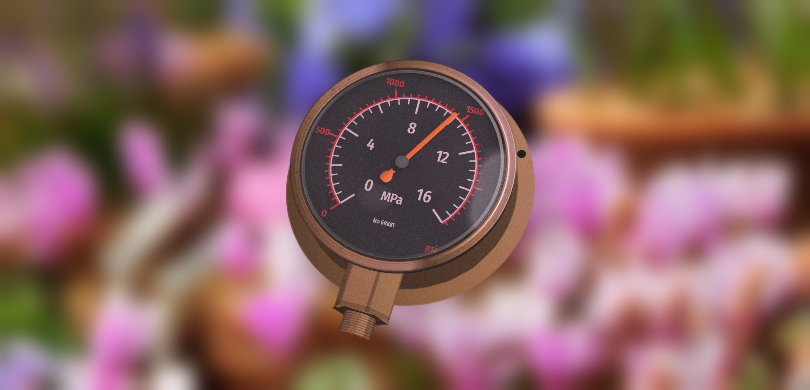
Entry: **10** MPa
